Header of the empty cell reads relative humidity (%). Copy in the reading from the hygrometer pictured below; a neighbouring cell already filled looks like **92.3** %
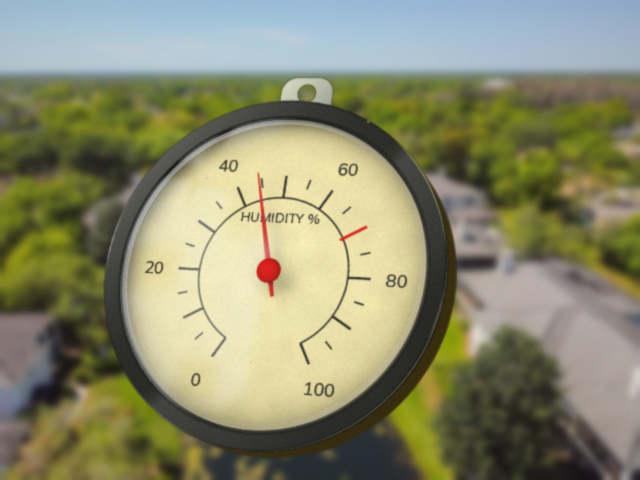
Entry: **45** %
